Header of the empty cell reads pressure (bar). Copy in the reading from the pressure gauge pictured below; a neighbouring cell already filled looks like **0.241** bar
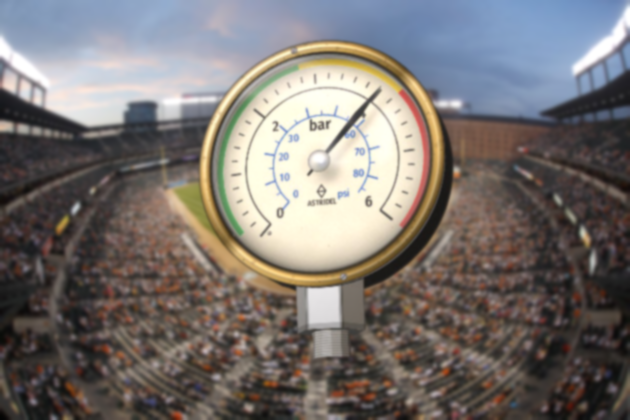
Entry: **4** bar
